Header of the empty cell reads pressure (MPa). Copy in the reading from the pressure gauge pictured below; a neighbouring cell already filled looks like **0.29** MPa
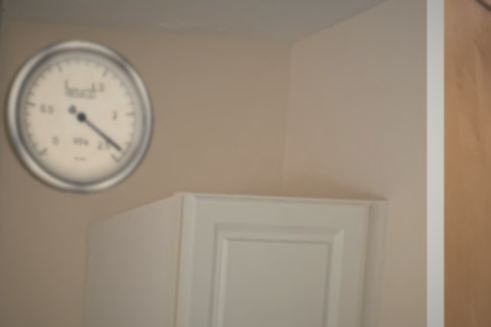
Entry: **2.4** MPa
